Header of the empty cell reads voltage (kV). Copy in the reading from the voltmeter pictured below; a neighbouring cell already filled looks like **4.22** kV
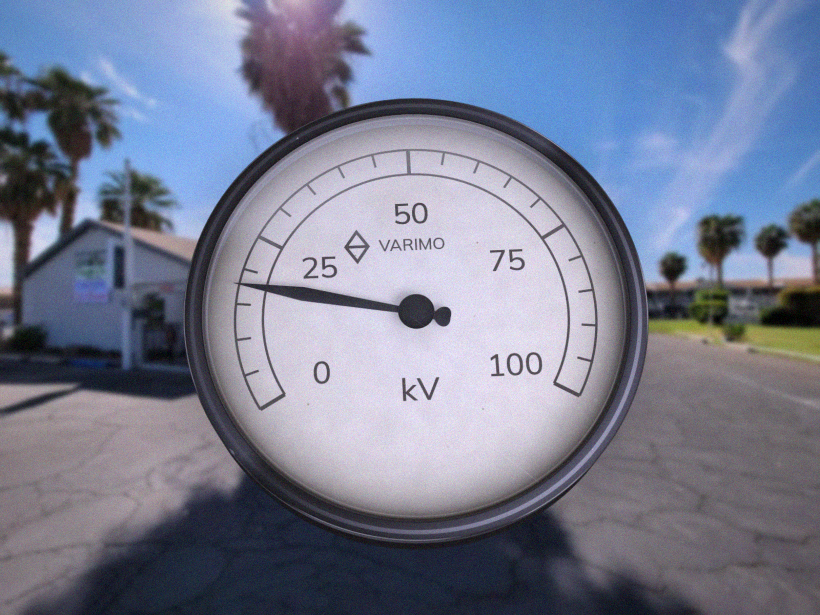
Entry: **17.5** kV
